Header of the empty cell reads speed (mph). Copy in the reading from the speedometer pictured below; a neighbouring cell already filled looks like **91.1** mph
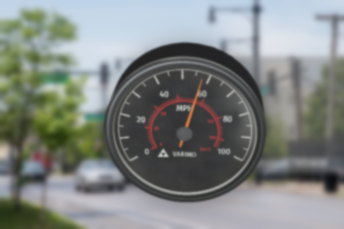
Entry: **57.5** mph
